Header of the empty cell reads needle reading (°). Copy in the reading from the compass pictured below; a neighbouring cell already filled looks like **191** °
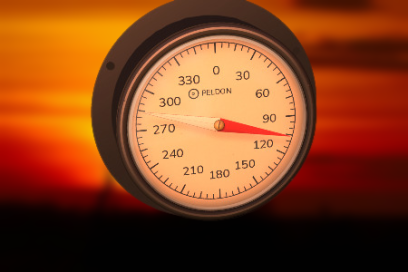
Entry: **105** °
